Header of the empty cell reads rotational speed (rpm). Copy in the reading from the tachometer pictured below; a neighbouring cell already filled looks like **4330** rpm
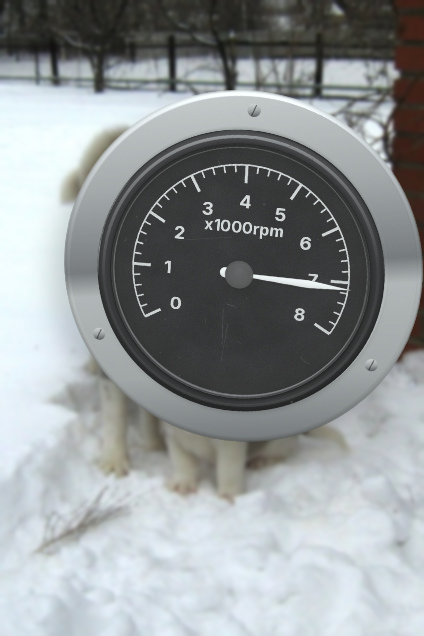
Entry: **7100** rpm
